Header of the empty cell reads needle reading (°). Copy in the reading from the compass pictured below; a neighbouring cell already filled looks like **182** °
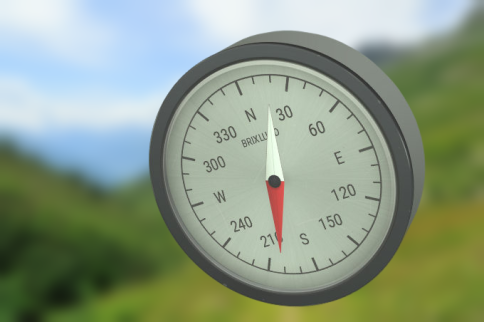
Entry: **200** °
